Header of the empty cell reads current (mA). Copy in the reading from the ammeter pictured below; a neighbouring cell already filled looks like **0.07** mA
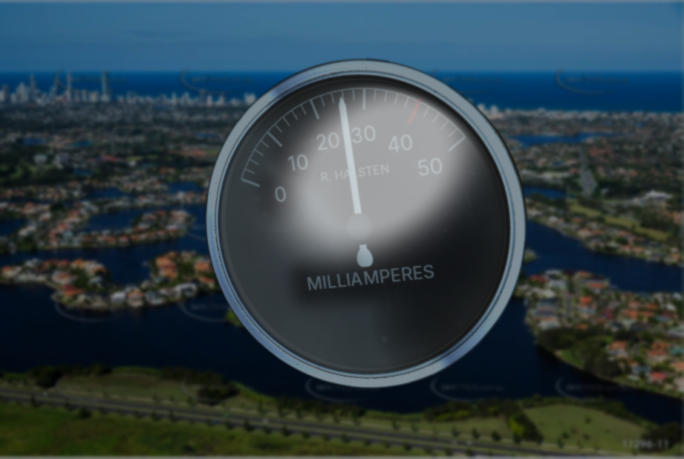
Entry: **26** mA
